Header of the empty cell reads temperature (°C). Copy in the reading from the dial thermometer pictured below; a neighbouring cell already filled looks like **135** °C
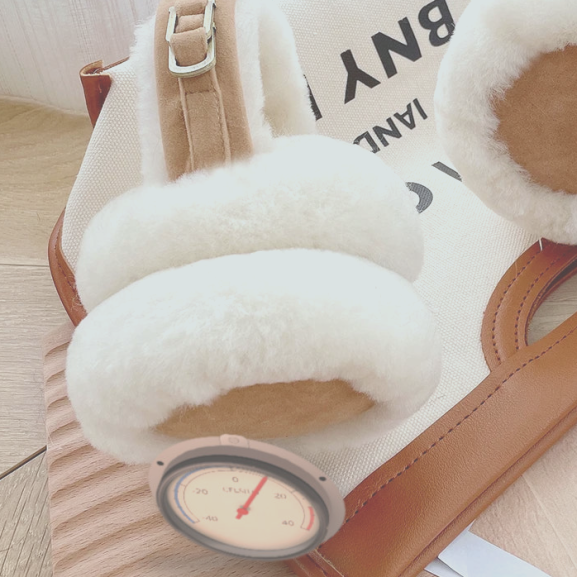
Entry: **10** °C
